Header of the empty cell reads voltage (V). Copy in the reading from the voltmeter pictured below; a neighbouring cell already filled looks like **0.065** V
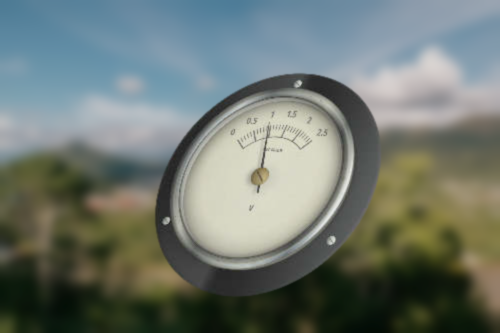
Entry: **1** V
